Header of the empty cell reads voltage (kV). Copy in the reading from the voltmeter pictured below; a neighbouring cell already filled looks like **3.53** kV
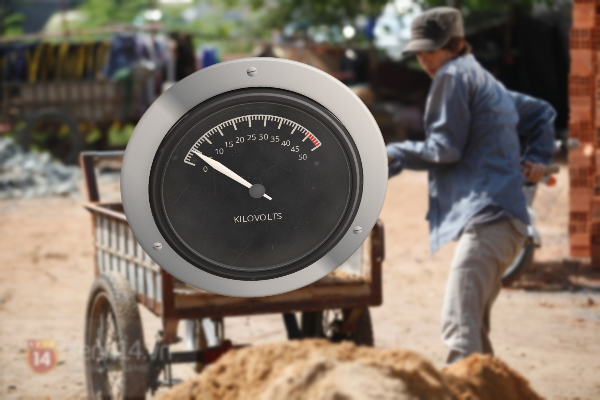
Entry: **5** kV
